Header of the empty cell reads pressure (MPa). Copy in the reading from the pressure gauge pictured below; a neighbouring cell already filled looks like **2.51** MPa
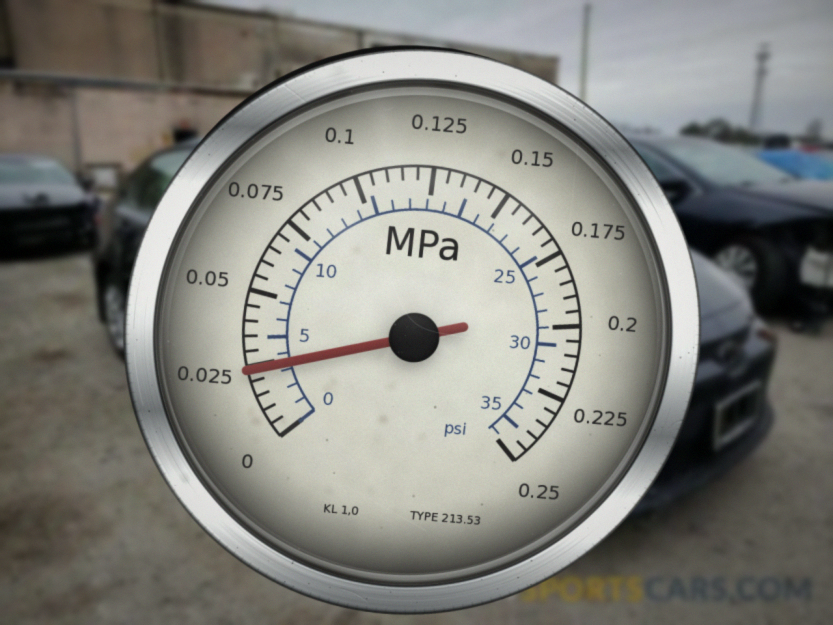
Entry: **0.025** MPa
